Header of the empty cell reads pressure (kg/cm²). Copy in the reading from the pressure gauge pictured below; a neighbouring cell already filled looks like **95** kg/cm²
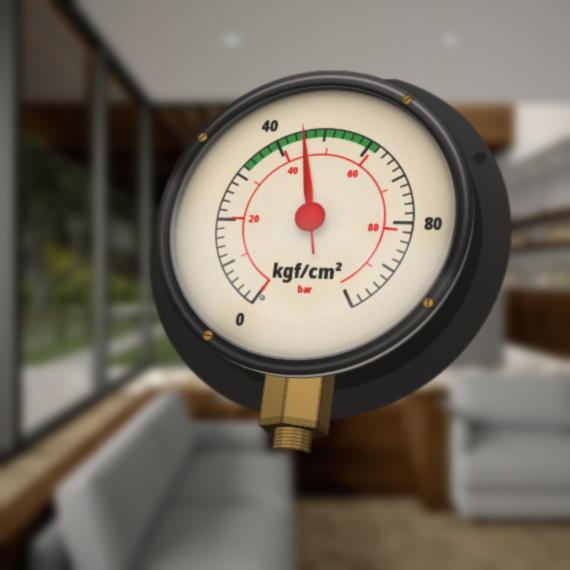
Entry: **46** kg/cm²
